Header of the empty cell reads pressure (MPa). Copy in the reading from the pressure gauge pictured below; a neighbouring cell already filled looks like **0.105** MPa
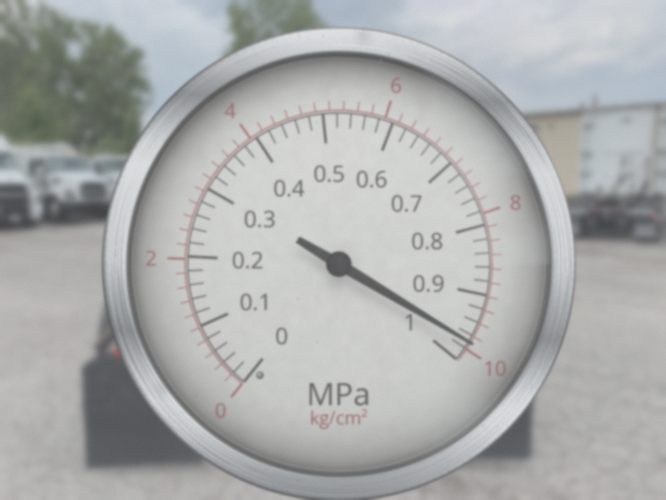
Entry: **0.97** MPa
